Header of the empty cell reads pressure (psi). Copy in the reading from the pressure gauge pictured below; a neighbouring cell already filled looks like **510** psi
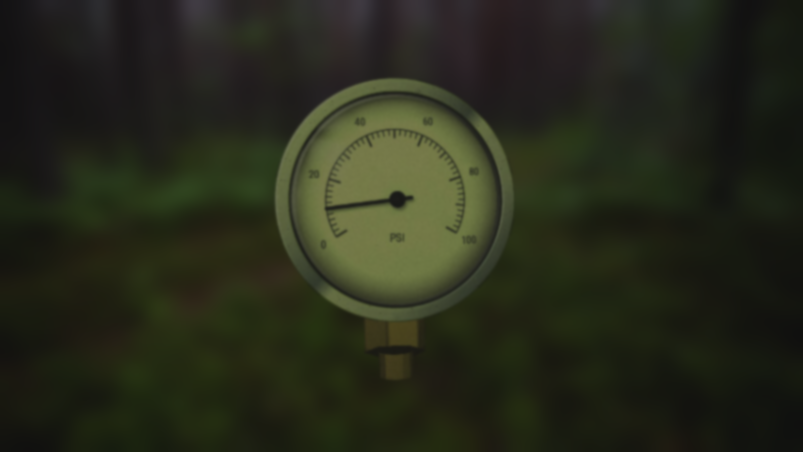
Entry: **10** psi
